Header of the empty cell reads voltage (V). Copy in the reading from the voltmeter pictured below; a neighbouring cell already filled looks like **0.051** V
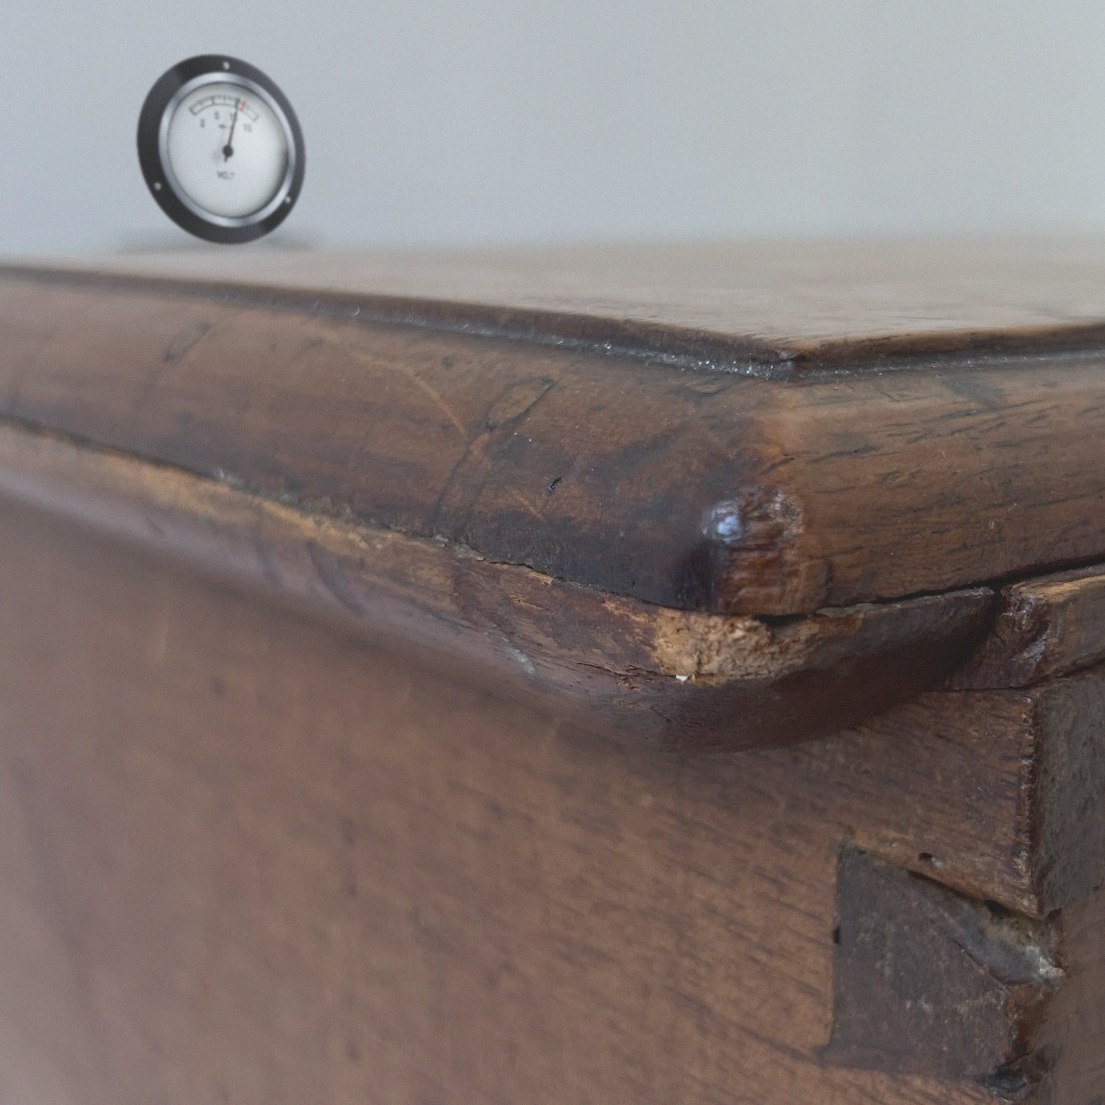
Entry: **10** V
